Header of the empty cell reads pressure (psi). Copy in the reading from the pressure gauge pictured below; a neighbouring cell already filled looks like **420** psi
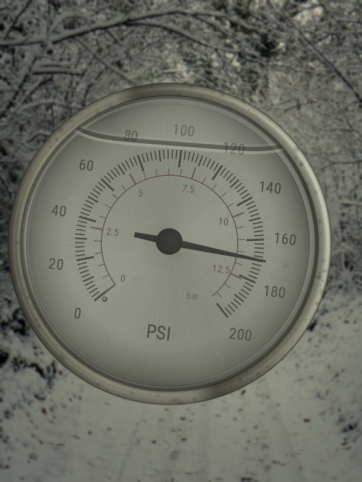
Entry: **170** psi
